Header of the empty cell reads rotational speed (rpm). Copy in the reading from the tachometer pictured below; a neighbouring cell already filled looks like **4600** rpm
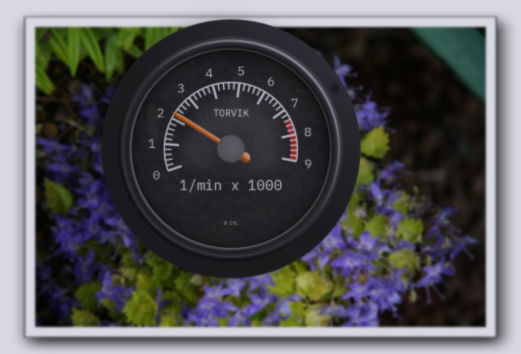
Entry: **2200** rpm
